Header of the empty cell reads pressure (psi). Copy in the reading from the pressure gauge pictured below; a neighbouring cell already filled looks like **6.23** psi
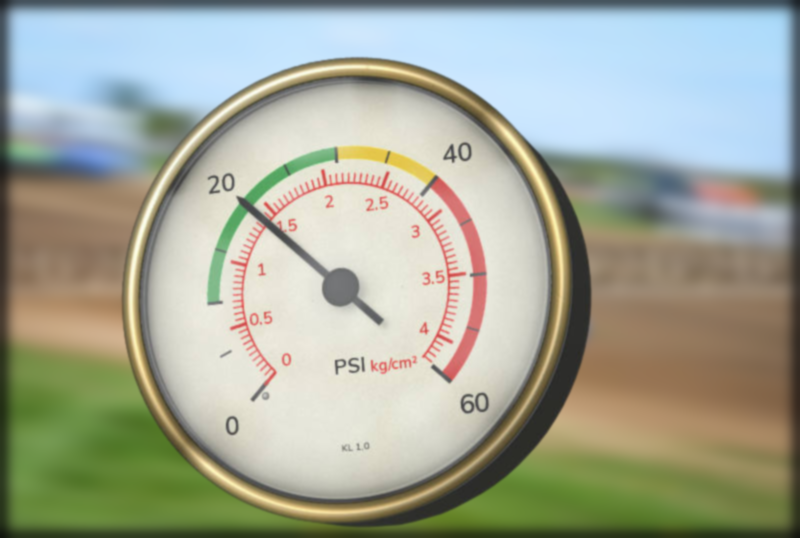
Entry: **20** psi
